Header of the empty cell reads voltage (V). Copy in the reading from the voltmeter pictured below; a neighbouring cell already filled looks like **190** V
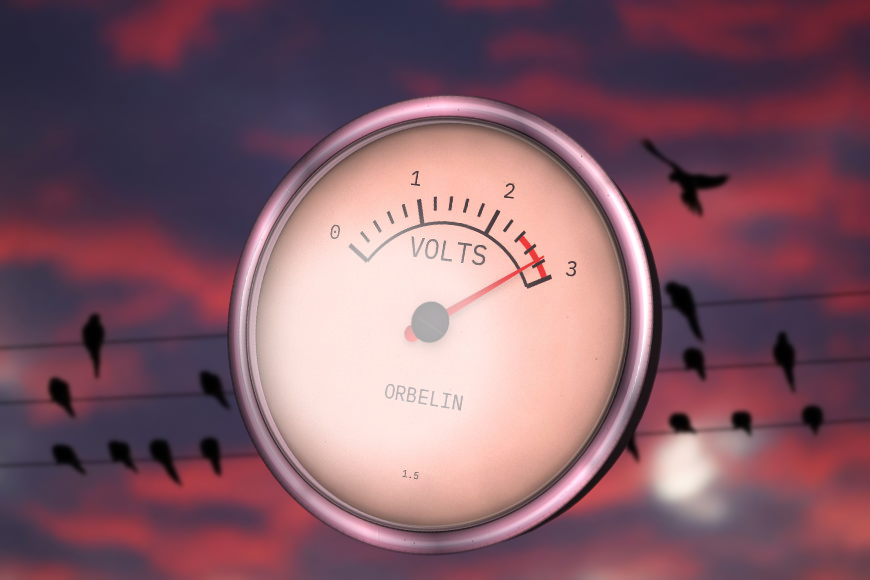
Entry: **2.8** V
